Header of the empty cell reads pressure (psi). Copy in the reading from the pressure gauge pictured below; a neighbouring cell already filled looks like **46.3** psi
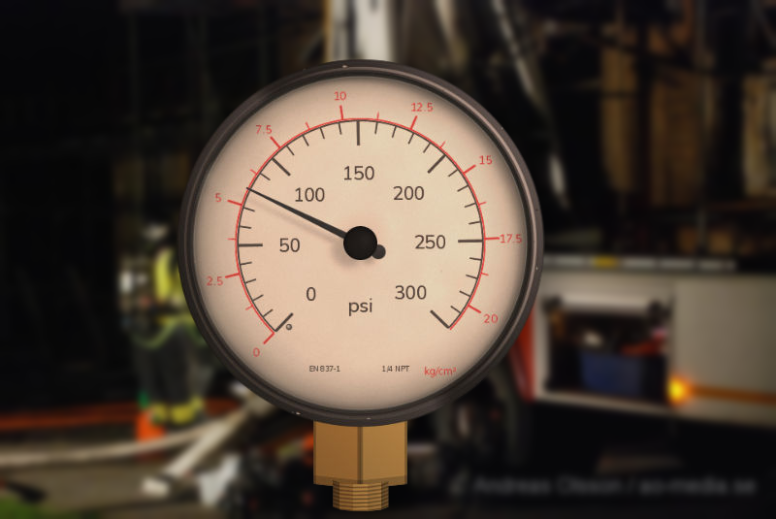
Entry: **80** psi
